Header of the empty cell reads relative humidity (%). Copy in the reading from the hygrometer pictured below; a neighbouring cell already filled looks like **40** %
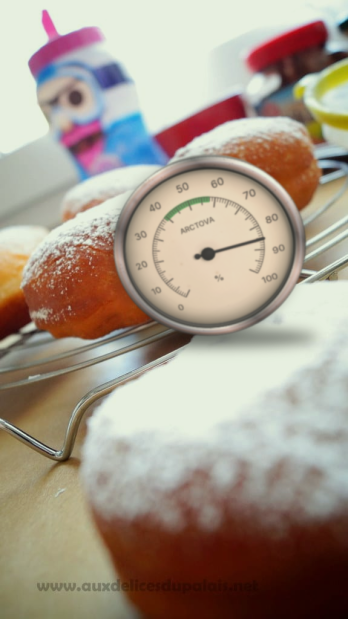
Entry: **85** %
